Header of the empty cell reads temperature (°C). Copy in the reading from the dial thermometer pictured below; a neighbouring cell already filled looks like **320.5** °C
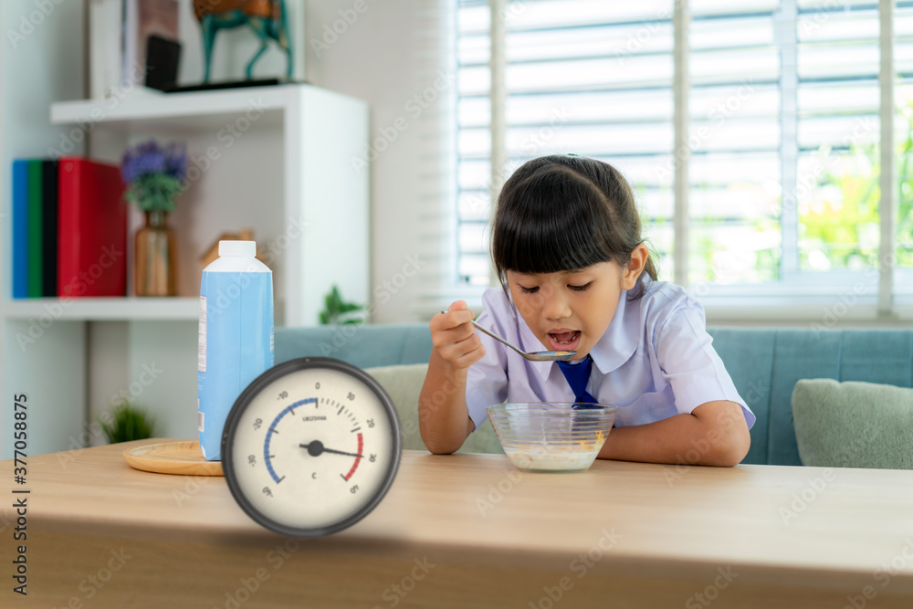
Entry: **30** °C
